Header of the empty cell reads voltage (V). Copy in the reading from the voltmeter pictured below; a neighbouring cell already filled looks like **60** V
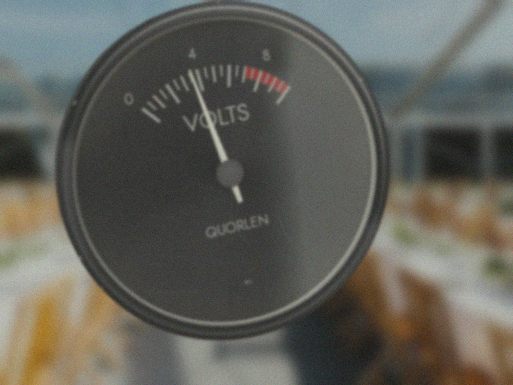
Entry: **3.5** V
